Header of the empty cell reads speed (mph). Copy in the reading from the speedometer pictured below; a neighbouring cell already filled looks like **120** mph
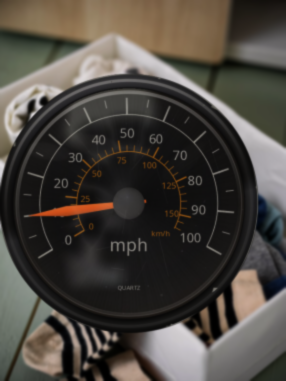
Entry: **10** mph
